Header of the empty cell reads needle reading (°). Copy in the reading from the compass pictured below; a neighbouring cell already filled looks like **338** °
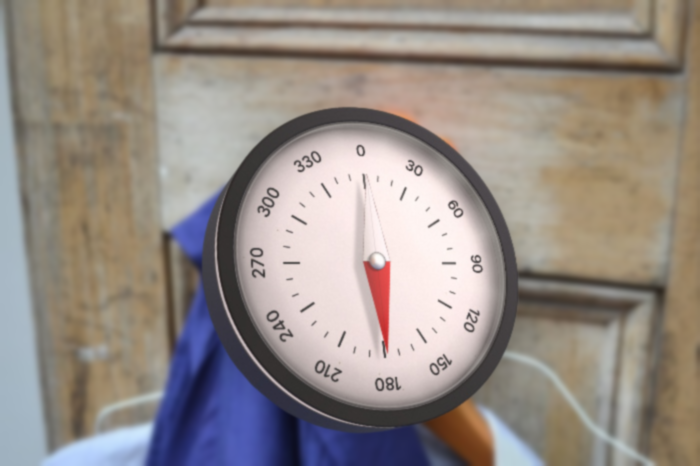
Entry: **180** °
